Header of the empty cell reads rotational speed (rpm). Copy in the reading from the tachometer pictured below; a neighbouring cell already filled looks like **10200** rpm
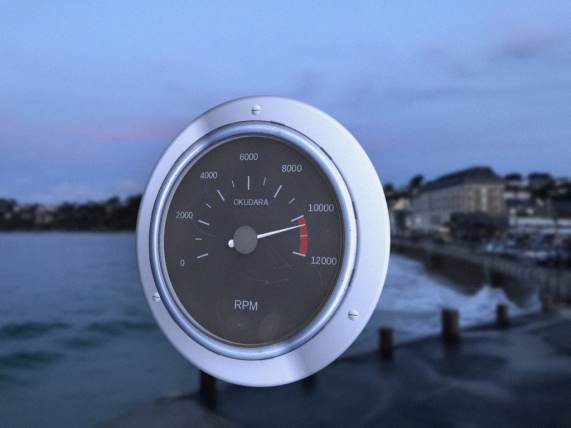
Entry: **10500** rpm
